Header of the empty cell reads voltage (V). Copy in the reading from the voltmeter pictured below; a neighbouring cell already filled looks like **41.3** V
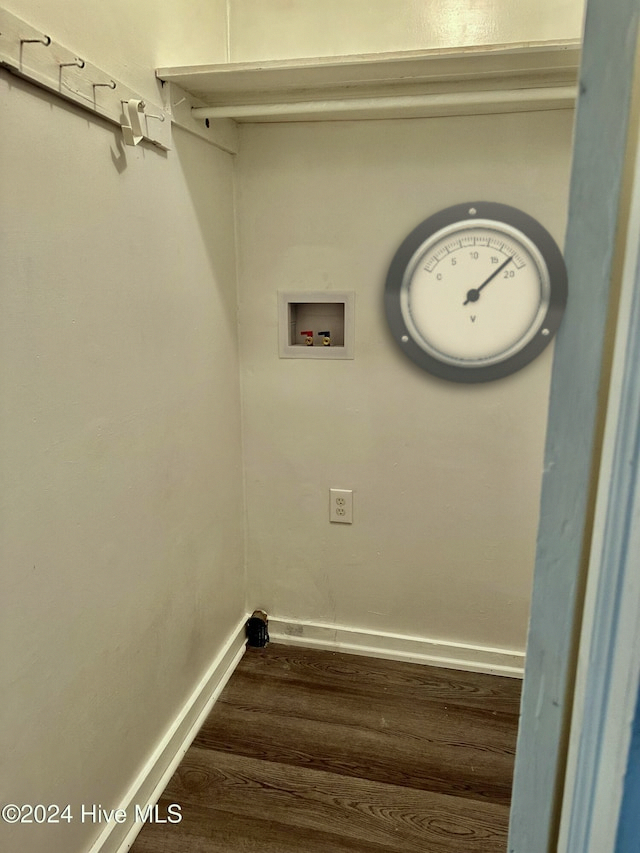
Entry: **17.5** V
